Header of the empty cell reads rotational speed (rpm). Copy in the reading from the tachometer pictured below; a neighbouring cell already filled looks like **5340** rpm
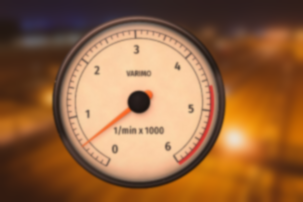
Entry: **500** rpm
